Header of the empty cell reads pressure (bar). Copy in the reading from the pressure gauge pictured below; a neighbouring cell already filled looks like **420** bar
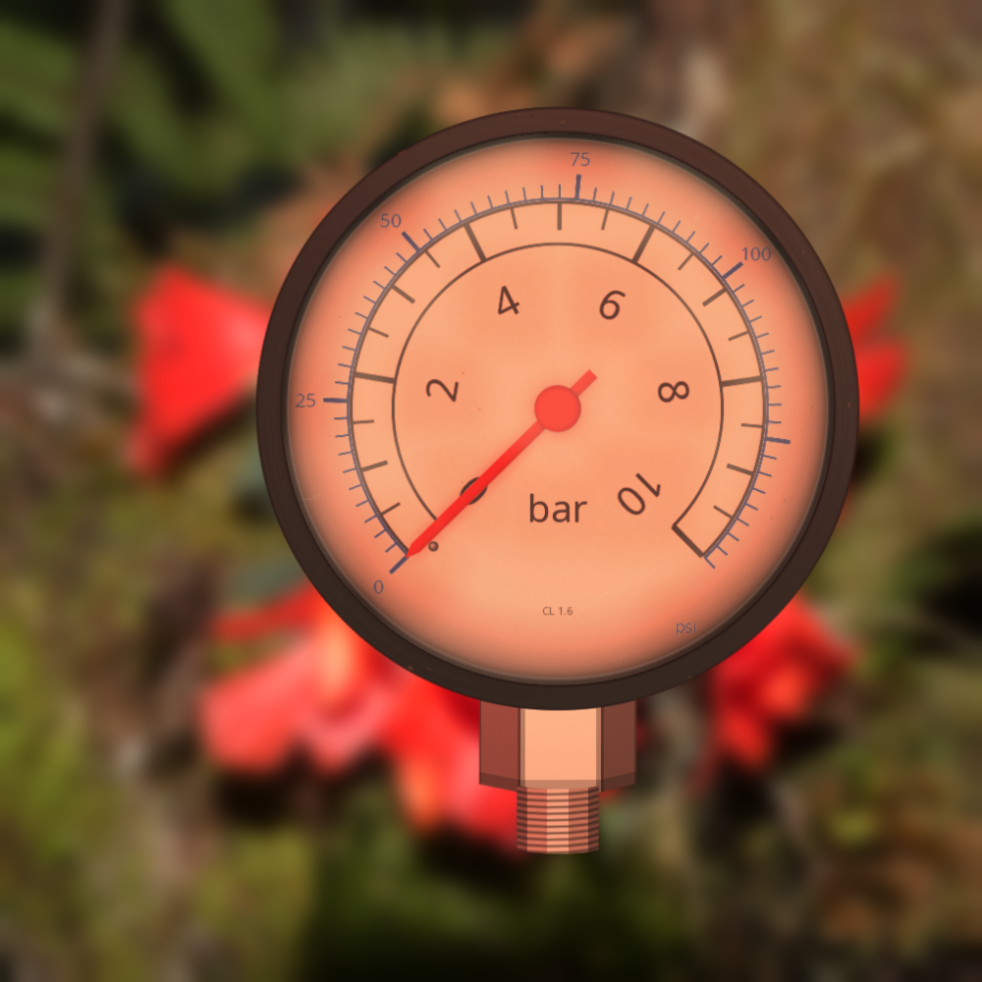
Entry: **0** bar
